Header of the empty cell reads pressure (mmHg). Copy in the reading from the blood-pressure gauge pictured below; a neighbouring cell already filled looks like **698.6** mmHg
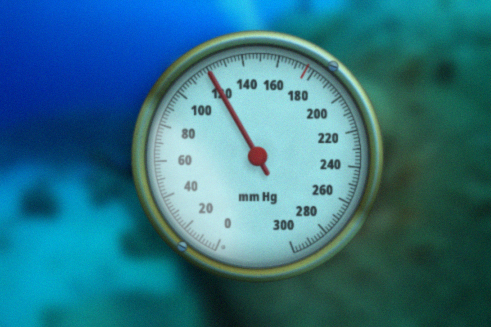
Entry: **120** mmHg
